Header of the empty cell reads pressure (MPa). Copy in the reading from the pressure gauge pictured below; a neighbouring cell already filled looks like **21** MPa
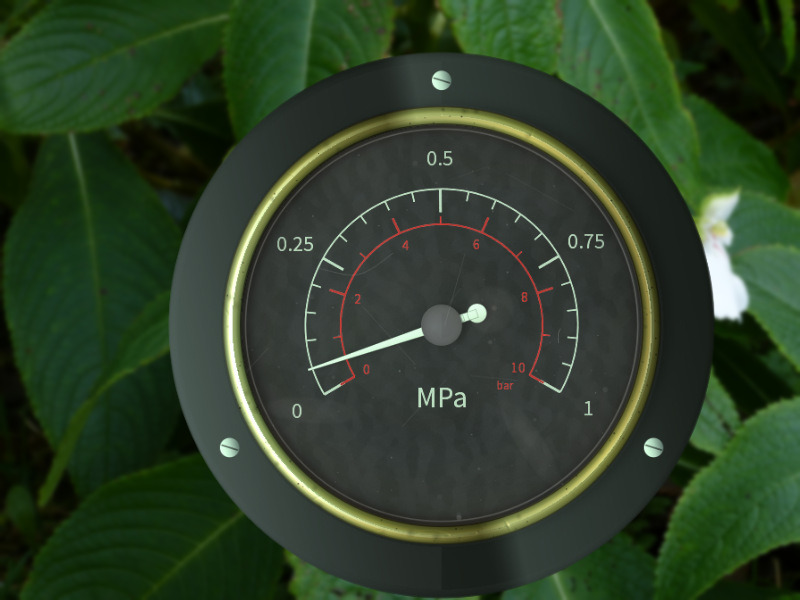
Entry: **0.05** MPa
